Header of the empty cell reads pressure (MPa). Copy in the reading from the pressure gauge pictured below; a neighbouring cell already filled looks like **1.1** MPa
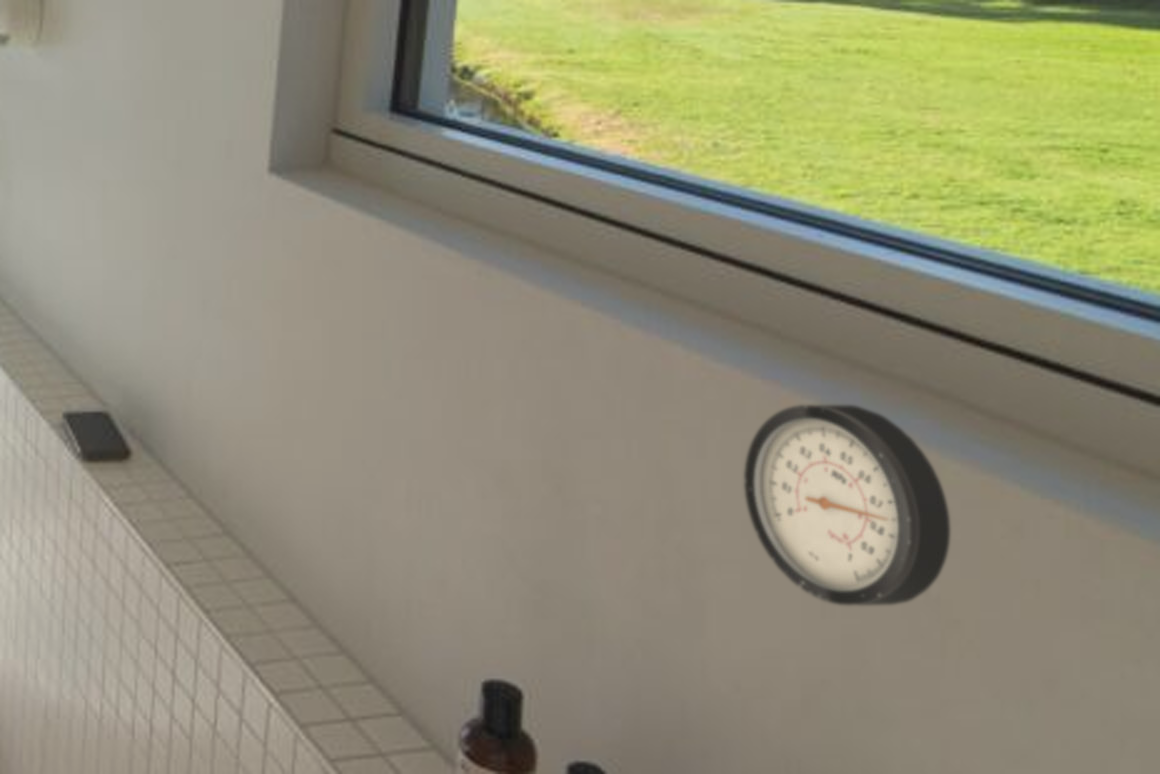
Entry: **0.75** MPa
